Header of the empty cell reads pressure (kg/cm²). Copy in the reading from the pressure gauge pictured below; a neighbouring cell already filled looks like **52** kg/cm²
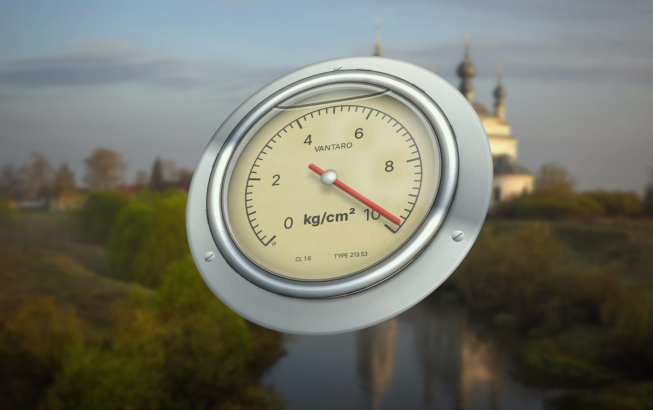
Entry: **9.8** kg/cm²
